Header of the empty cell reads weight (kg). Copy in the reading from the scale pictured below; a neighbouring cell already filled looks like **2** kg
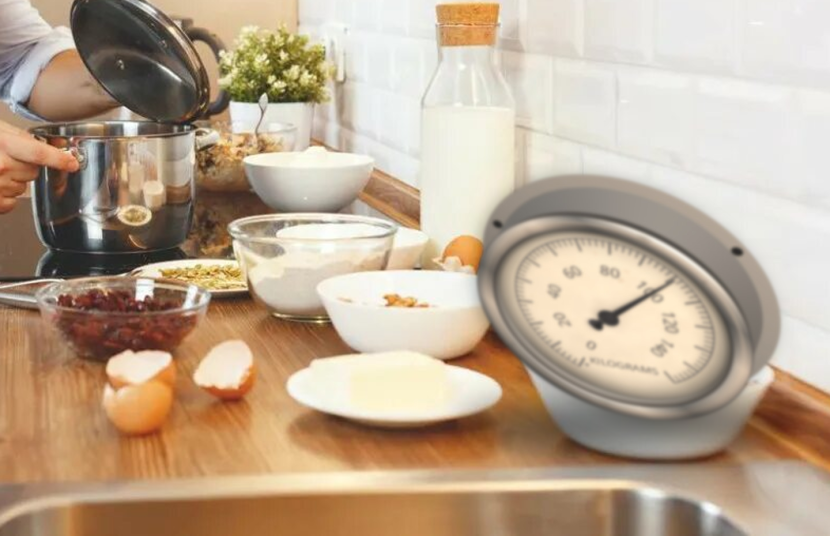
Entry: **100** kg
